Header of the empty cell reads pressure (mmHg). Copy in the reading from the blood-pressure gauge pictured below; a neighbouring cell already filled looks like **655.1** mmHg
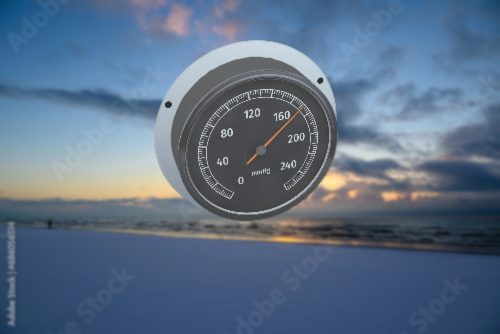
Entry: **170** mmHg
